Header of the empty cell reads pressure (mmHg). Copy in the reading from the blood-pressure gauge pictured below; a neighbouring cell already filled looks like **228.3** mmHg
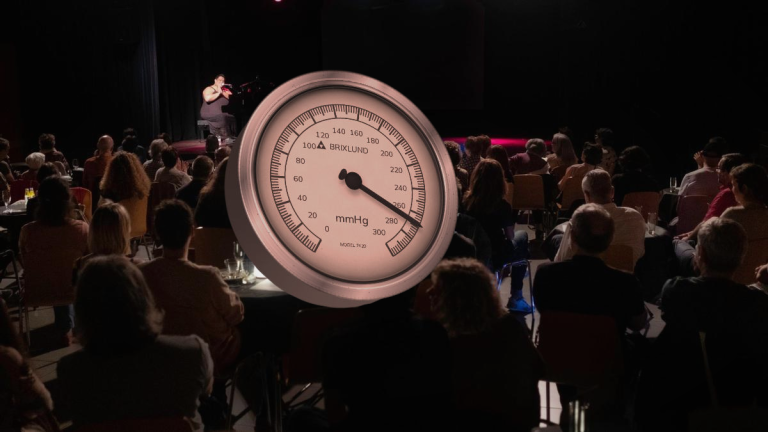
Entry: **270** mmHg
